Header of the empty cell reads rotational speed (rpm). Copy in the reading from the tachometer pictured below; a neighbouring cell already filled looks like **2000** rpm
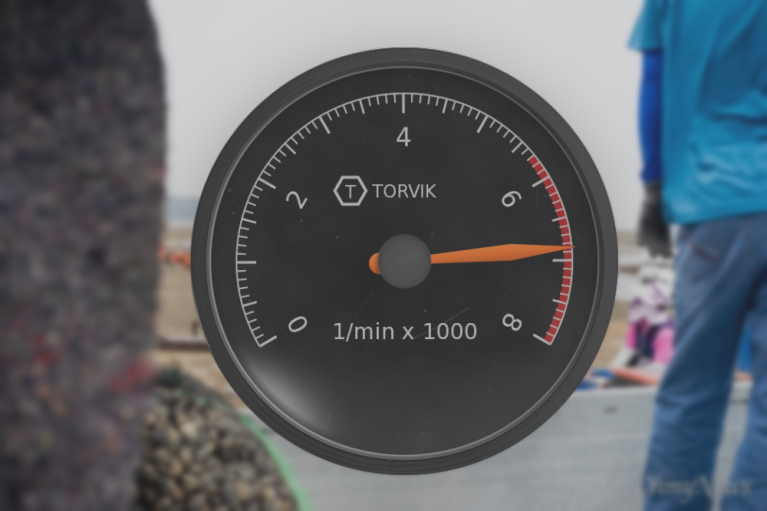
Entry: **6850** rpm
